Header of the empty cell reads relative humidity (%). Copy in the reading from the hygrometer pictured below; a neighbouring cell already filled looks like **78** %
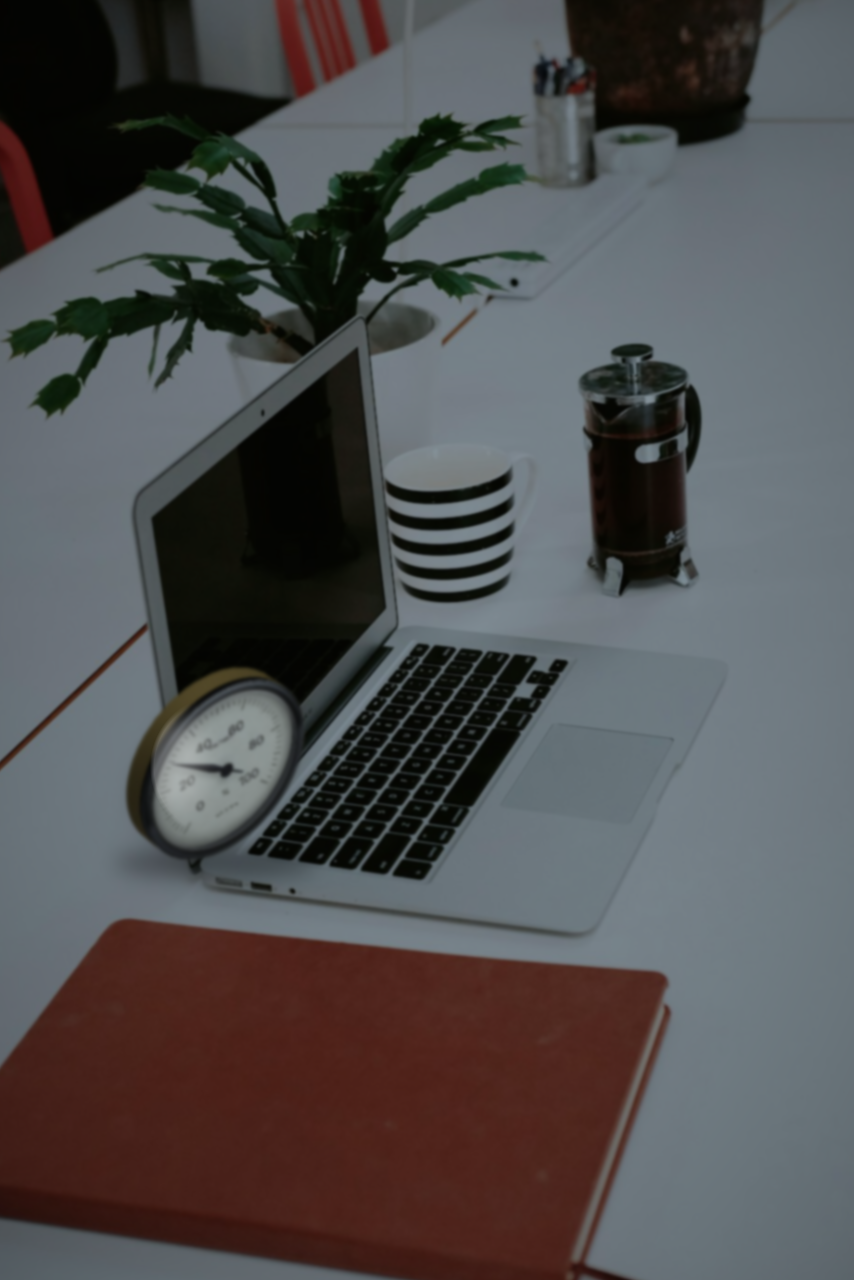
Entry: **30** %
